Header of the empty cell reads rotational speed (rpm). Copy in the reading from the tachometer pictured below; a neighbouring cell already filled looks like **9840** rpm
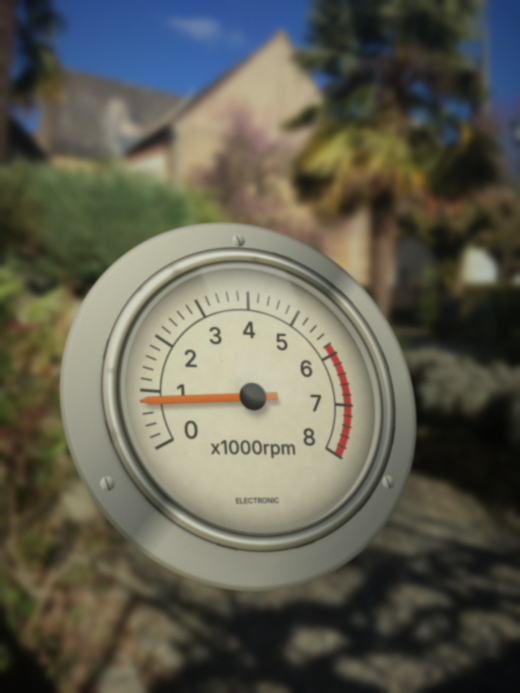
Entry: **800** rpm
